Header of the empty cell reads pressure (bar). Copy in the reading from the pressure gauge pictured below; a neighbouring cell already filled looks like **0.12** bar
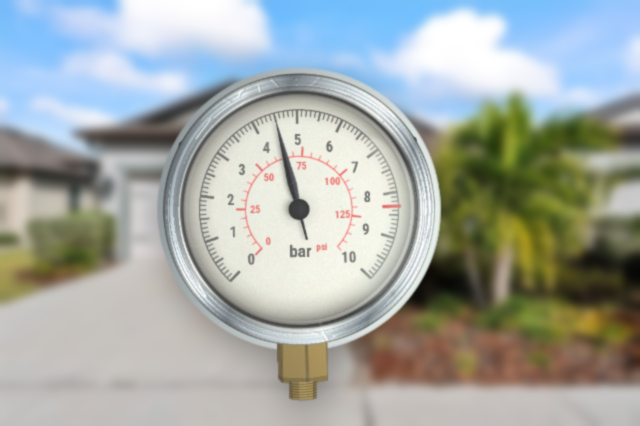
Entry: **4.5** bar
